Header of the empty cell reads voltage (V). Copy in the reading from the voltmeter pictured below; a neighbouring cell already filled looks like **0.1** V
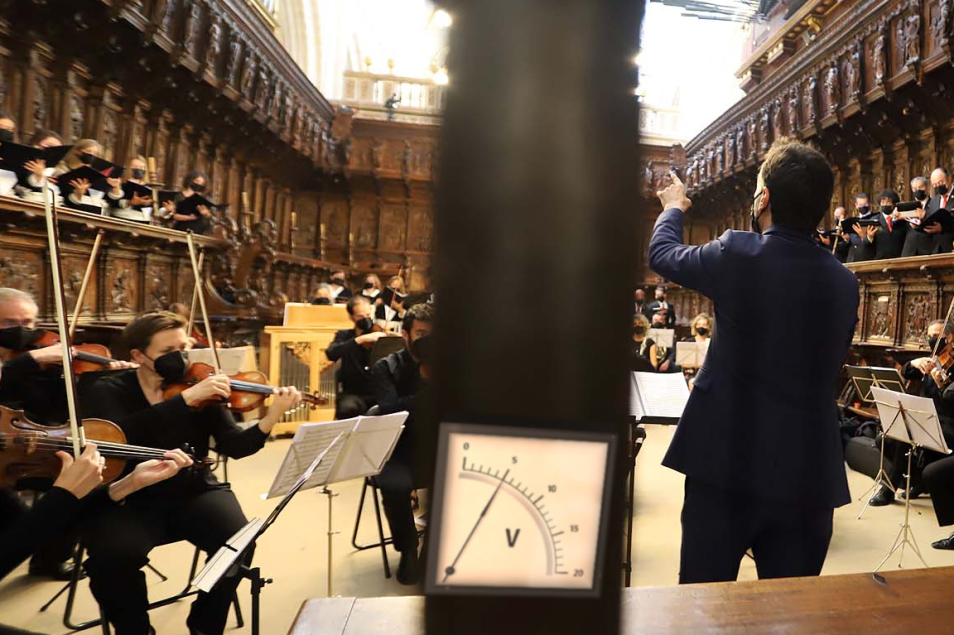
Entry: **5** V
